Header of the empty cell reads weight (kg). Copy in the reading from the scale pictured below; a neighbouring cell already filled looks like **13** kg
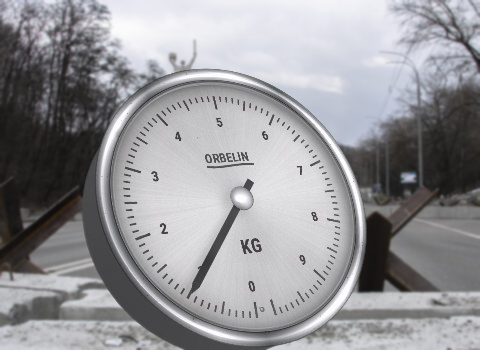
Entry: **1** kg
